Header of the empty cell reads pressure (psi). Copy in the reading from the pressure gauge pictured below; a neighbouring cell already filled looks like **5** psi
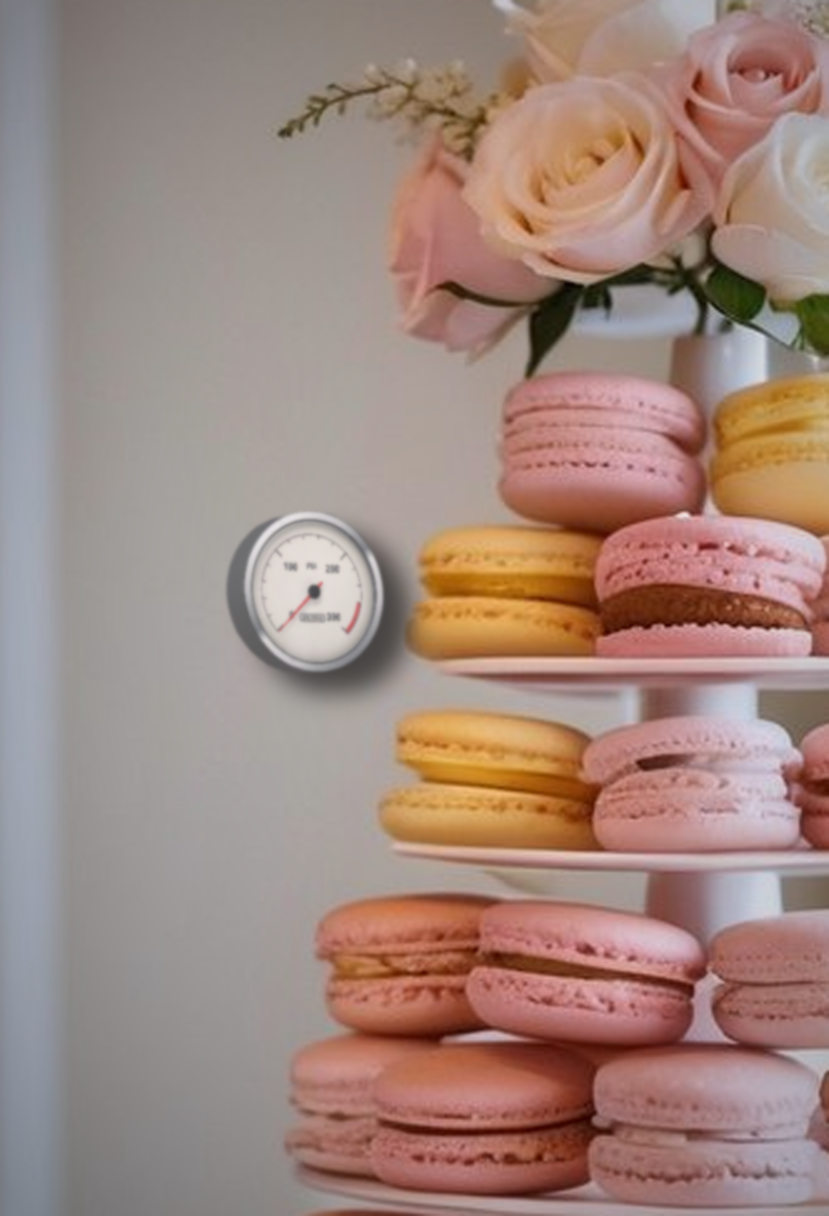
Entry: **0** psi
